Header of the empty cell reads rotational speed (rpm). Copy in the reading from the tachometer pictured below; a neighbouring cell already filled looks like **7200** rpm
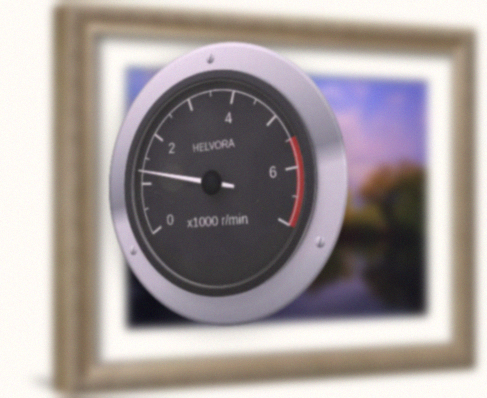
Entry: **1250** rpm
